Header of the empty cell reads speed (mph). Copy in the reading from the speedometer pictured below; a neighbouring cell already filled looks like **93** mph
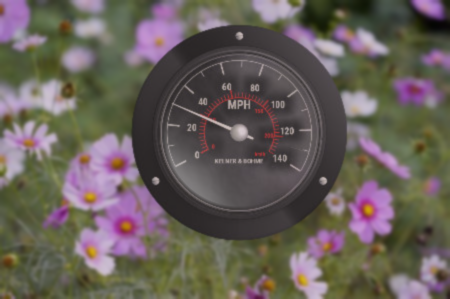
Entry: **30** mph
